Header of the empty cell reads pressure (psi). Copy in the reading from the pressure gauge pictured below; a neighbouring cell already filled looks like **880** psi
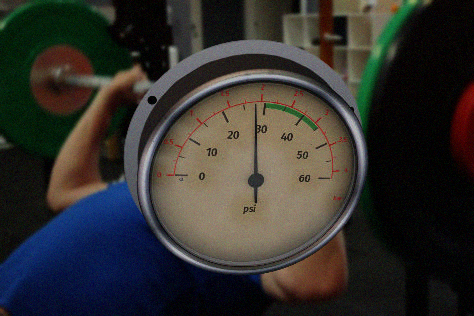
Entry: **27.5** psi
